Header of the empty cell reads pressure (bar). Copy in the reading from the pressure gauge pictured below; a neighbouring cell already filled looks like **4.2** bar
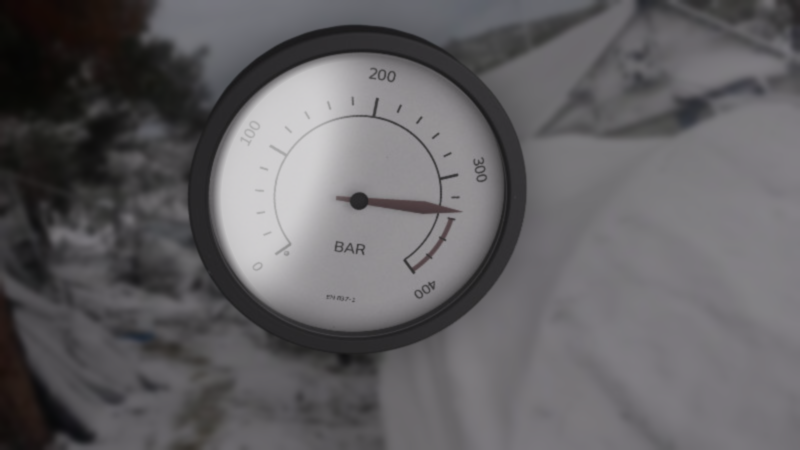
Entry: **330** bar
